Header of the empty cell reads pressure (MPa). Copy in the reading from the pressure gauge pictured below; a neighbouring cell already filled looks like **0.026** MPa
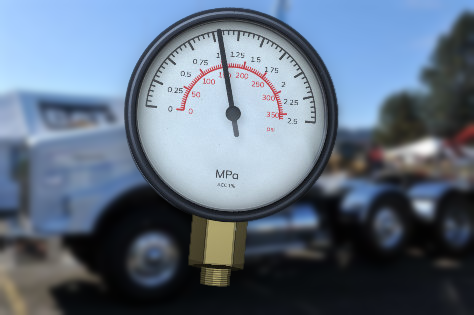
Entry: **1.05** MPa
